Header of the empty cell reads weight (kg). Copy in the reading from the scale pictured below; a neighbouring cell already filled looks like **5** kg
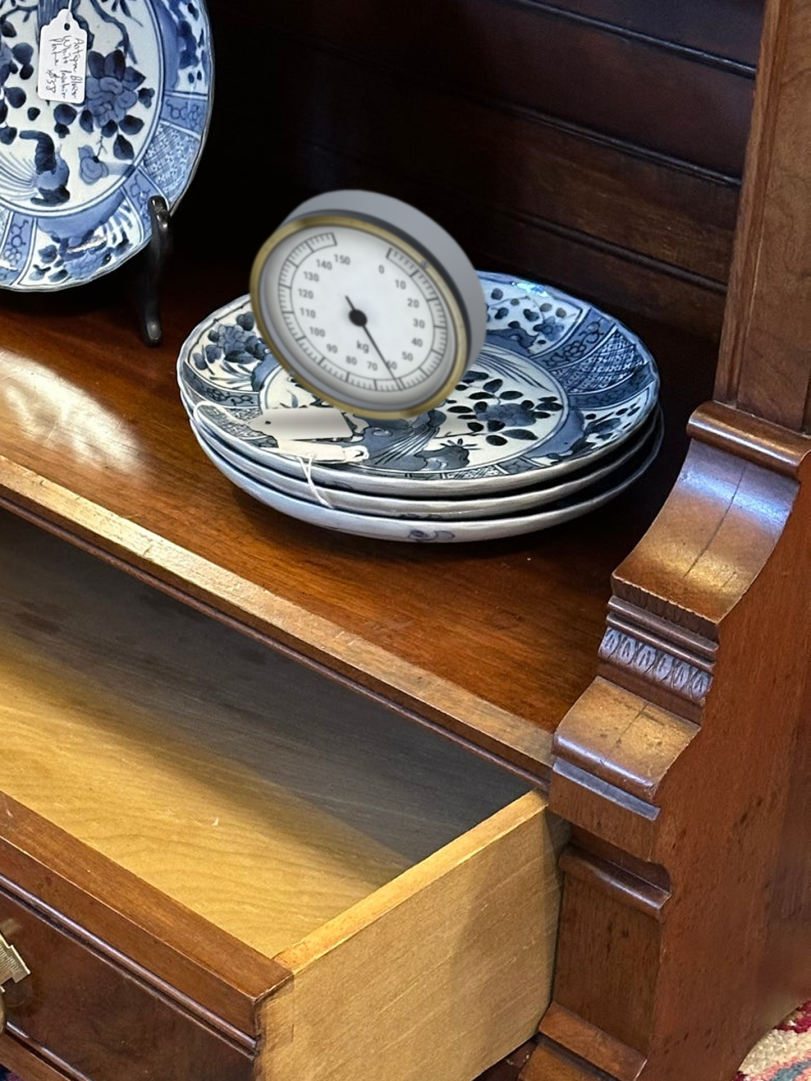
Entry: **60** kg
